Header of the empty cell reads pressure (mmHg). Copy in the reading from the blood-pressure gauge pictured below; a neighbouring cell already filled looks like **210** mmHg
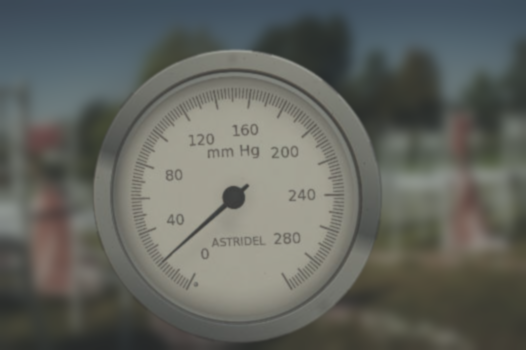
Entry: **20** mmHg
